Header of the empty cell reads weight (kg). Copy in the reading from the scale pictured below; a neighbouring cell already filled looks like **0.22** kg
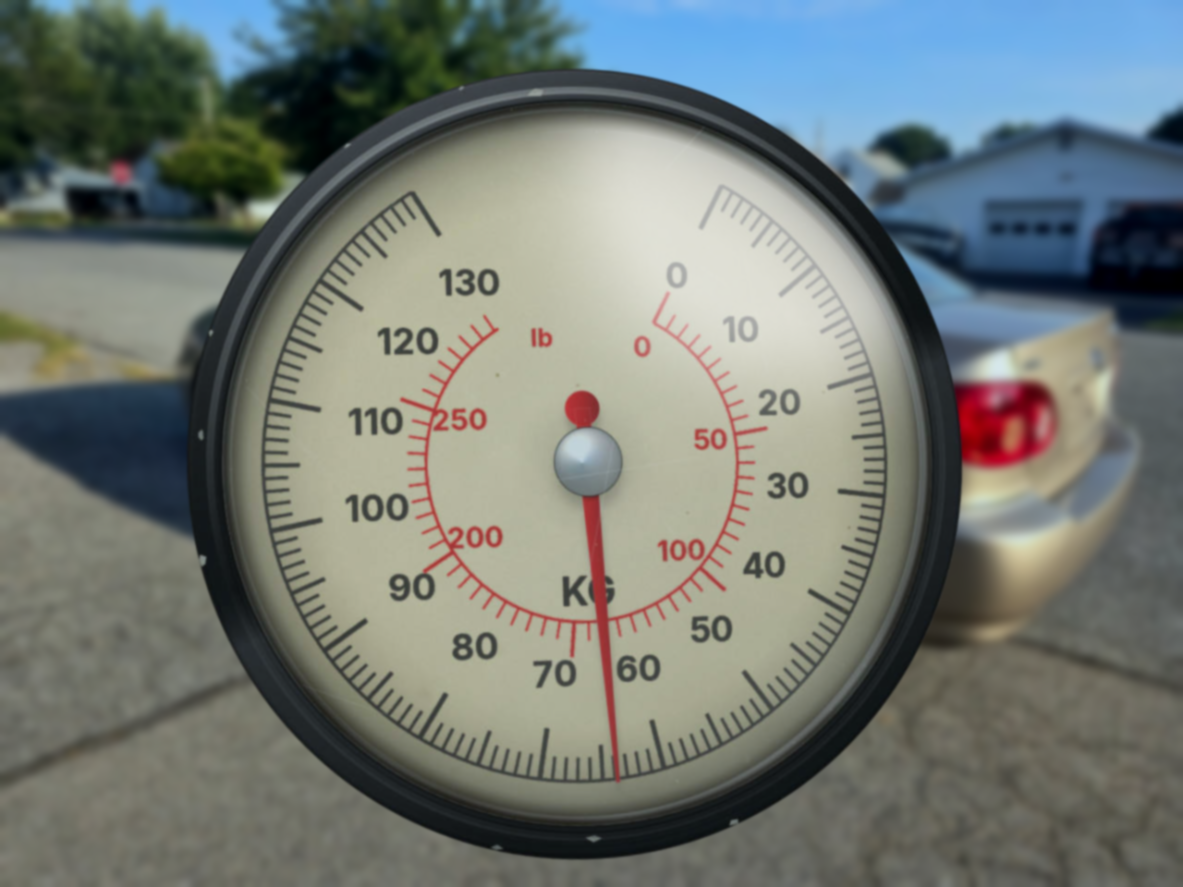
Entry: **64** kg
